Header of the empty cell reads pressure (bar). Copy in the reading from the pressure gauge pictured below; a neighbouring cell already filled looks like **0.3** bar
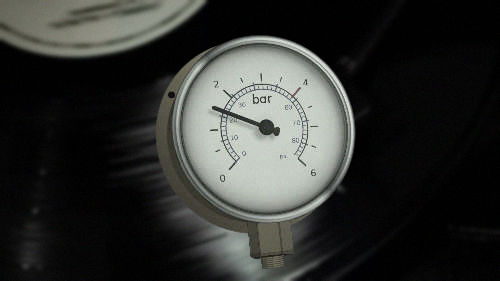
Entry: **1.5** bar
